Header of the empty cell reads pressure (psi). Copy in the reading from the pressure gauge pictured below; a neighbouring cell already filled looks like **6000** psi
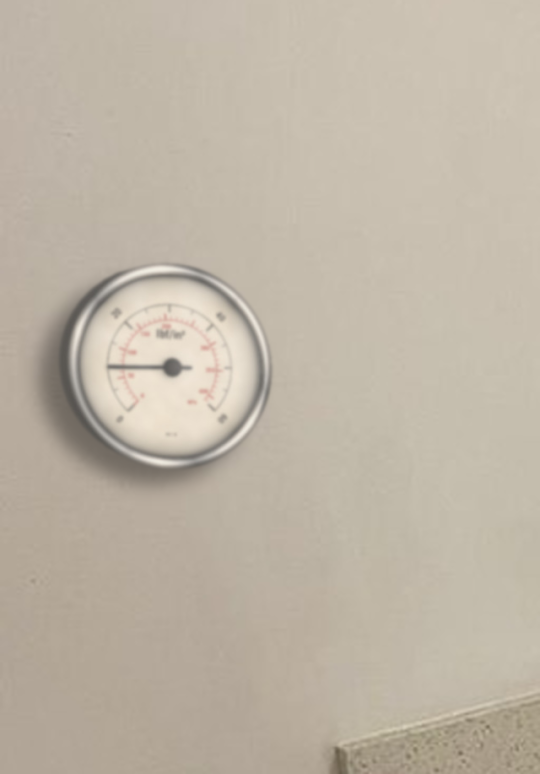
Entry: **10** psi
